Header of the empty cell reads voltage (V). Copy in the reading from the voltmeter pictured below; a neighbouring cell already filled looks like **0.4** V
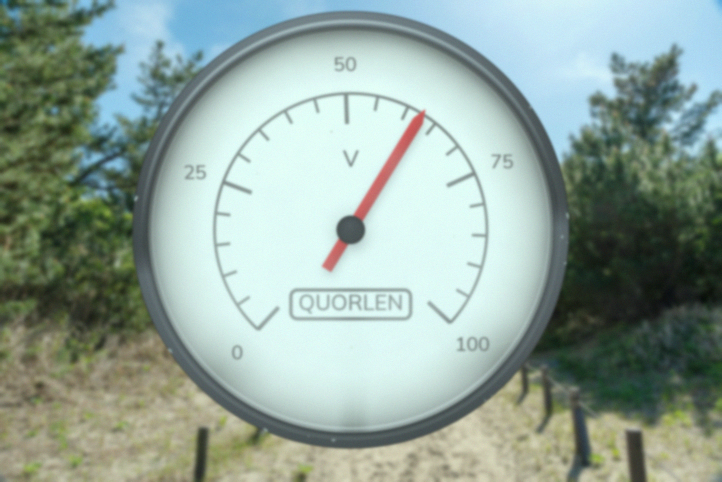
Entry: **62.5** V
